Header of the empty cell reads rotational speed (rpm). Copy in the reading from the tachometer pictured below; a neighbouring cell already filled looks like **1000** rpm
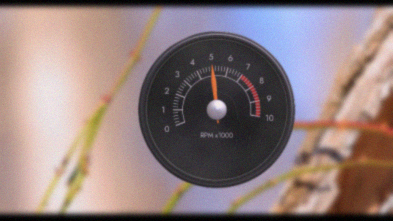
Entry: **5000** rpm
